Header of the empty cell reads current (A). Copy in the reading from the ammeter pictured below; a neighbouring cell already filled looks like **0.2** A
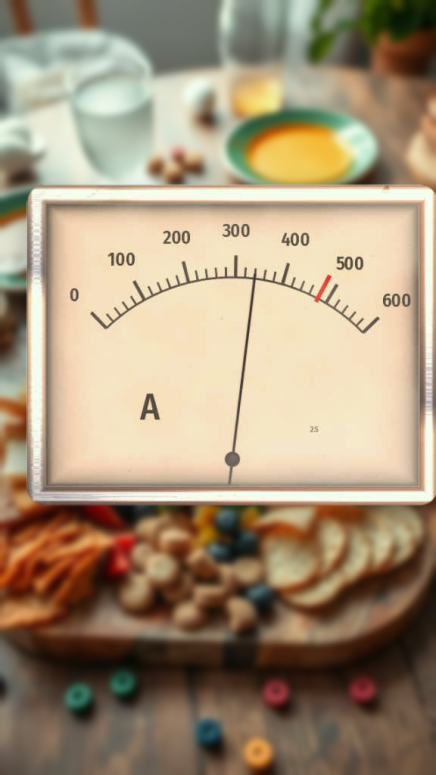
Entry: **340** A
